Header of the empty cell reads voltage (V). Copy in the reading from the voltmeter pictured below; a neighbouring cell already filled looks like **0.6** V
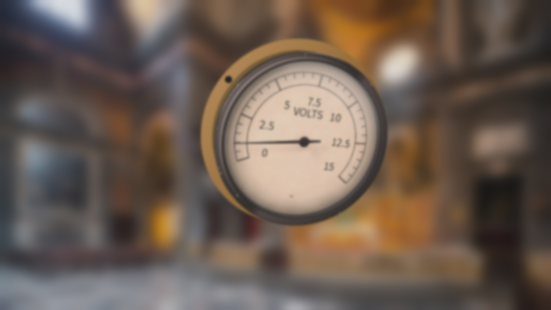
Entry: **1** V
